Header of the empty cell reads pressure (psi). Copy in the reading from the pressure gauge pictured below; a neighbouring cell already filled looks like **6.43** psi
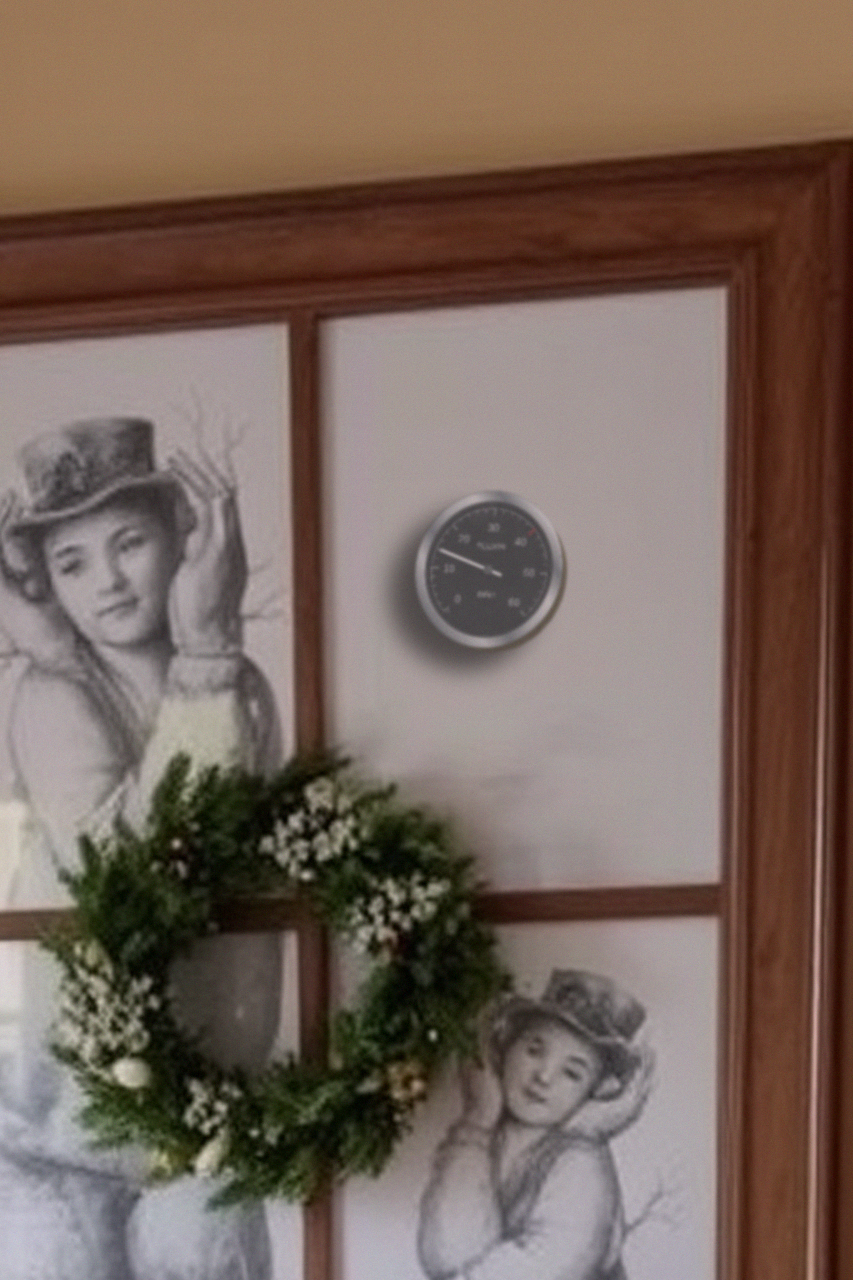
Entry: **14** psi
